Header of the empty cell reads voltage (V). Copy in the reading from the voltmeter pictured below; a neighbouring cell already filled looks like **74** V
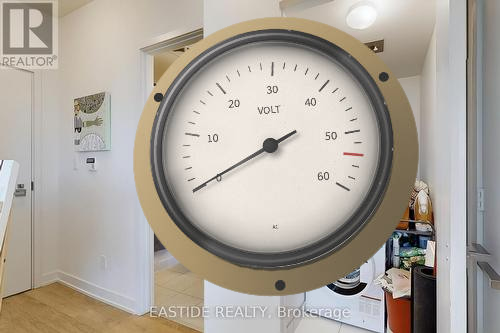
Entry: **0** V
